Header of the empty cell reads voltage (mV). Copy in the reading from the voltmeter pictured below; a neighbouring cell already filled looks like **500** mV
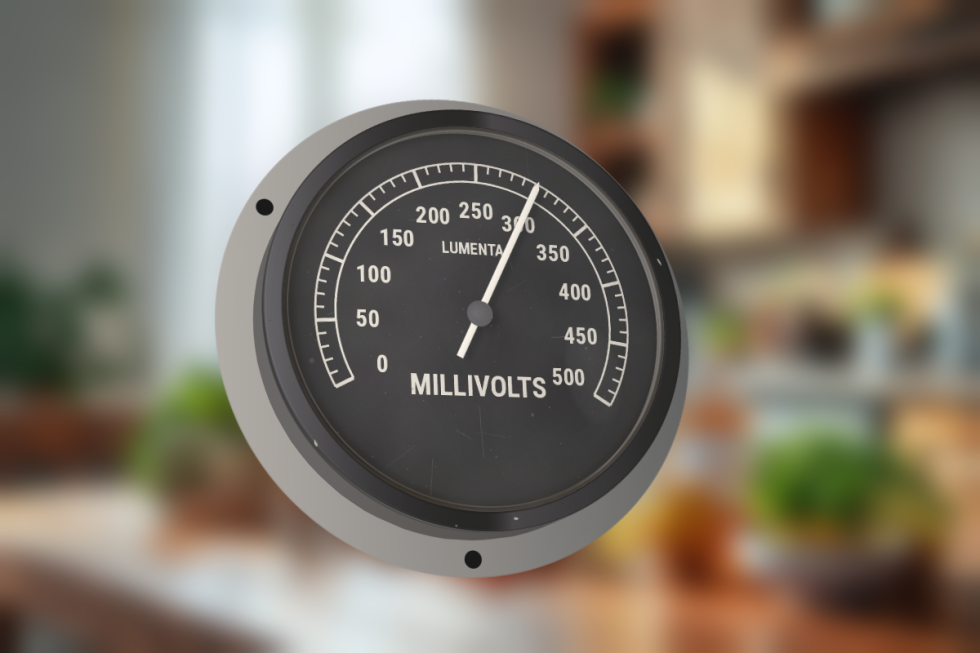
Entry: **300** mV
